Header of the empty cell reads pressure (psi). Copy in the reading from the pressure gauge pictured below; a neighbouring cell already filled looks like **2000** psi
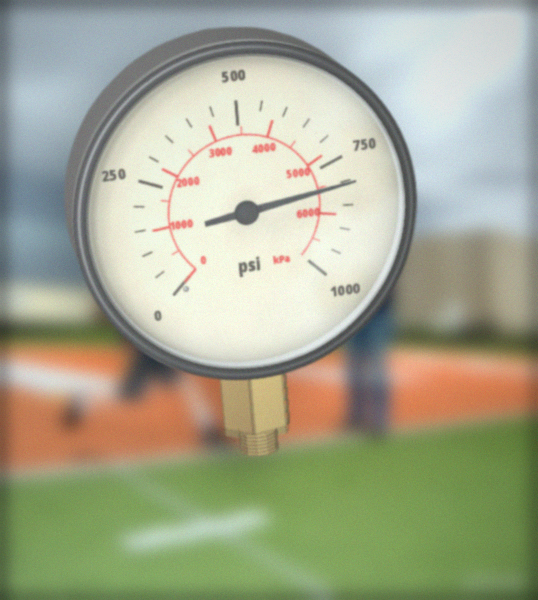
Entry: **800** psi
